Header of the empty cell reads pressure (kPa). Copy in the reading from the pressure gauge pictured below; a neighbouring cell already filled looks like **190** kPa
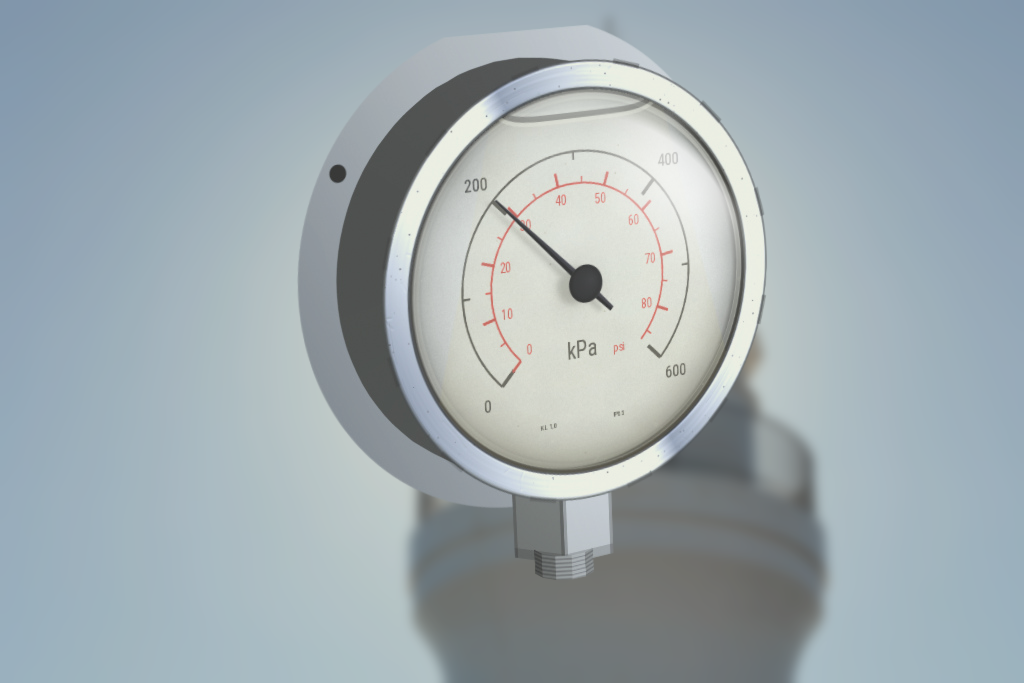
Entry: **200** kPa
